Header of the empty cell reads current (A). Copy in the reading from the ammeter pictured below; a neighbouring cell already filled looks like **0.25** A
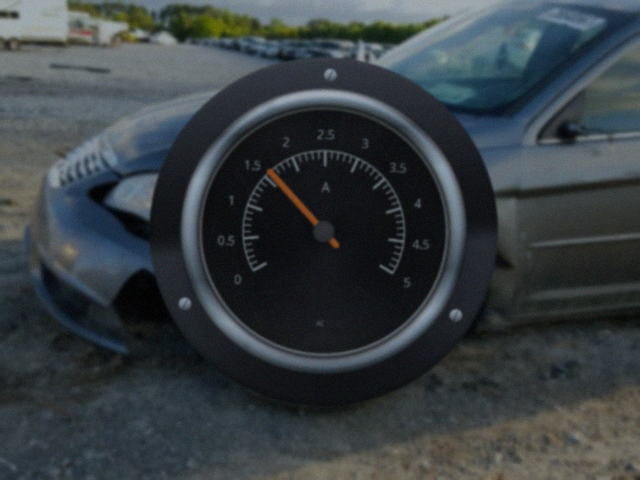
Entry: **1.6** A
